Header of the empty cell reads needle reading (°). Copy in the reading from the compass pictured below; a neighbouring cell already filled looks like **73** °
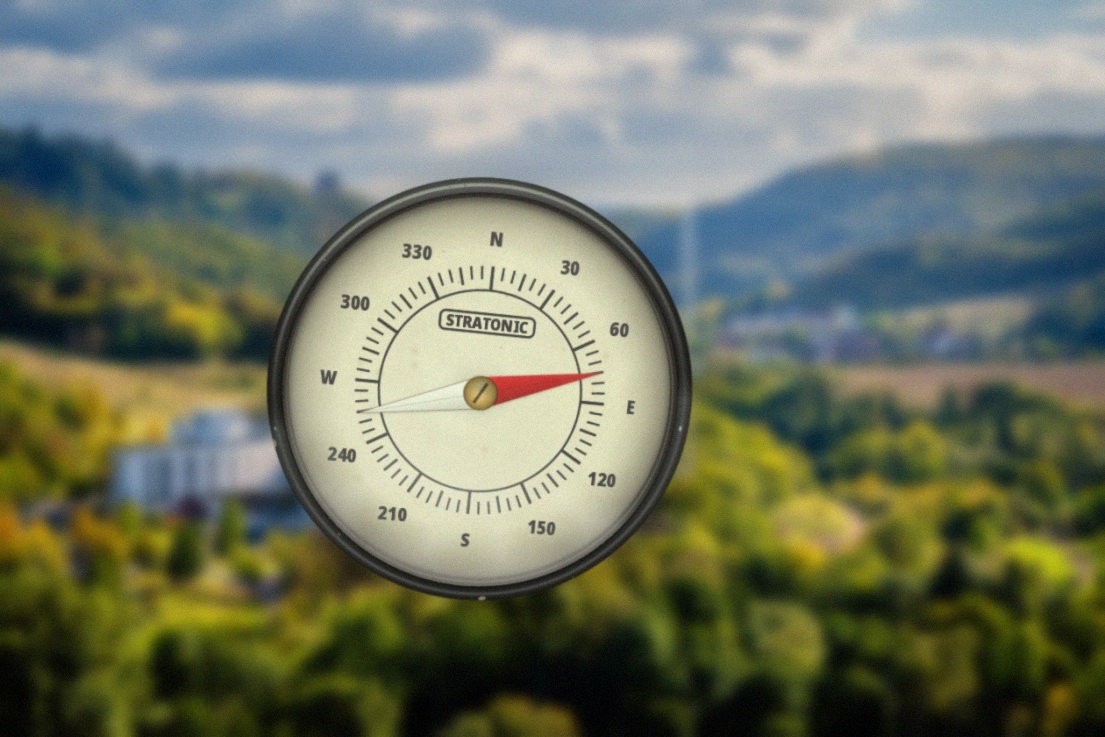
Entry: **75** °
